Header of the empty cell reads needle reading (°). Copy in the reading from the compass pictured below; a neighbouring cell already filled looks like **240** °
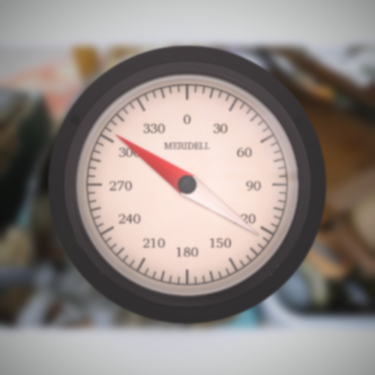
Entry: **305** °
